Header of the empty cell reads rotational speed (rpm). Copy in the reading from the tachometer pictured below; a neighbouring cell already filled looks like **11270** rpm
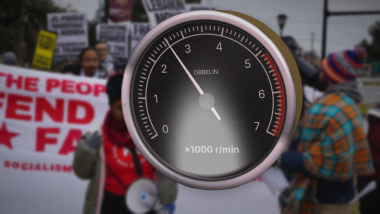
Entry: **2600** rpm
